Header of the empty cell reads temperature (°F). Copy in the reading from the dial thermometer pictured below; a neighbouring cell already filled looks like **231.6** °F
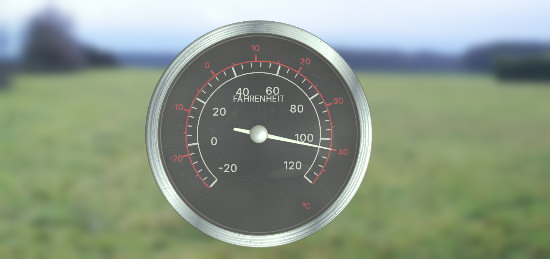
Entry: **104** °F
